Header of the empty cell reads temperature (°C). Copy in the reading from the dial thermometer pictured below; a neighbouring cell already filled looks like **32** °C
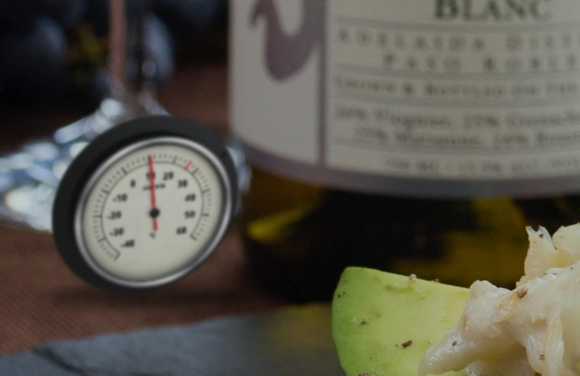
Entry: **10** °C
